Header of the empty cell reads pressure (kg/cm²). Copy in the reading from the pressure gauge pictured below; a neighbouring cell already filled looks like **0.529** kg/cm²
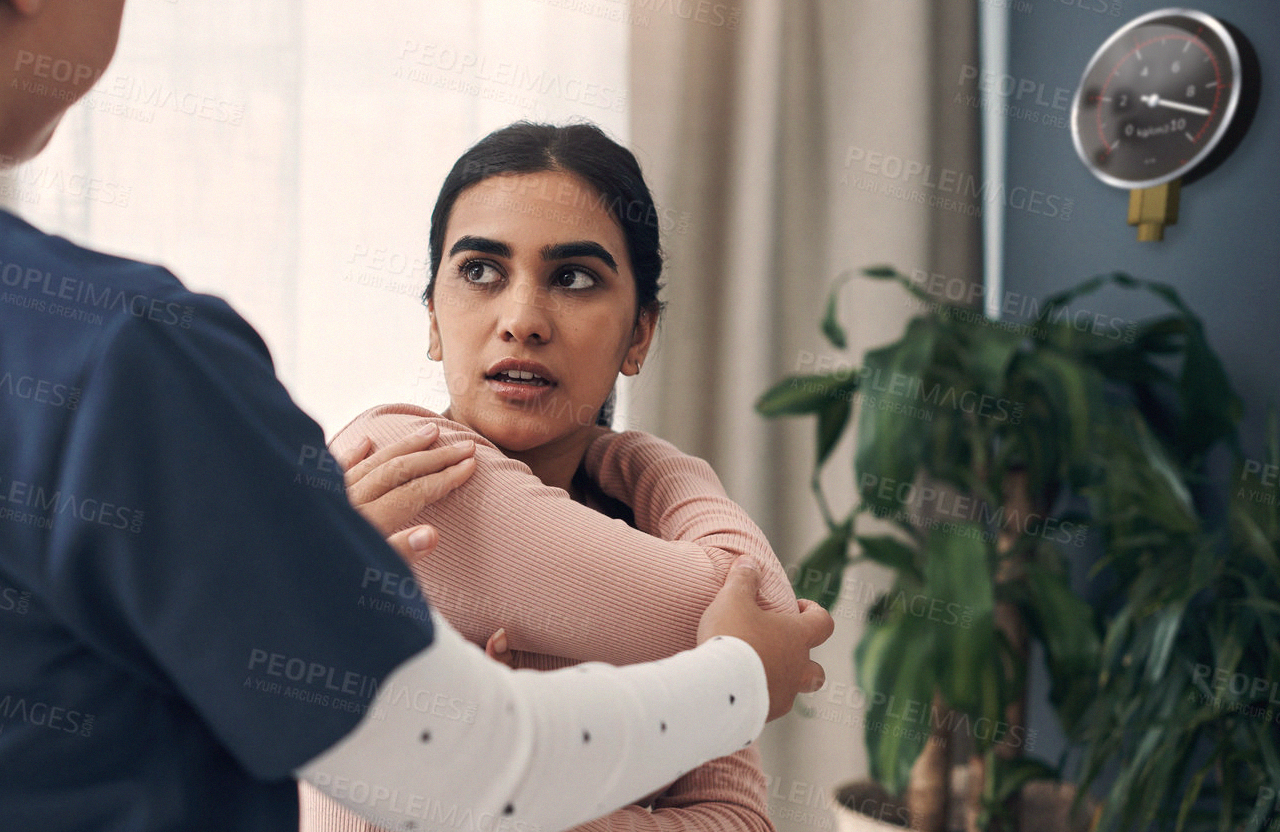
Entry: **9** kg/cm²
